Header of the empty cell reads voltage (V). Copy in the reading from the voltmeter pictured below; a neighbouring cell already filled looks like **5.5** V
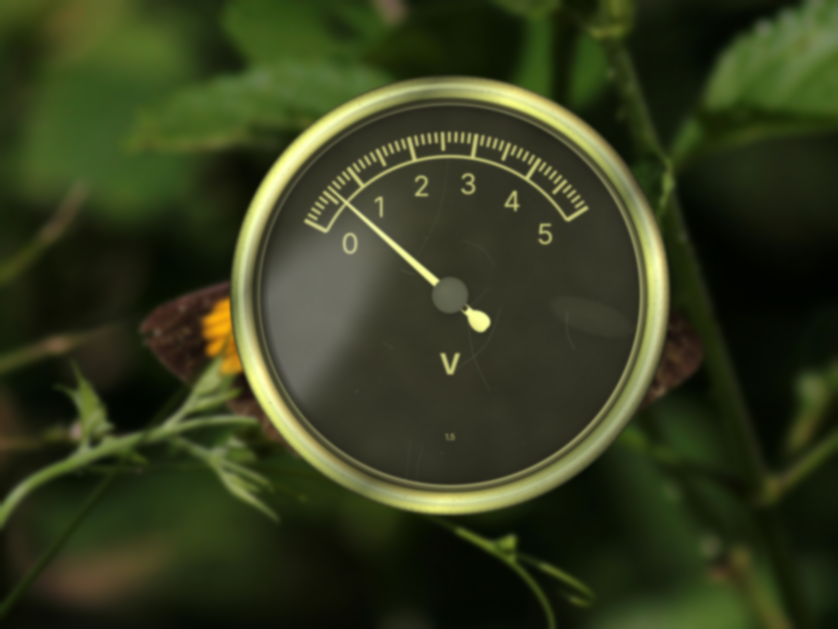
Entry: **0.6** V
